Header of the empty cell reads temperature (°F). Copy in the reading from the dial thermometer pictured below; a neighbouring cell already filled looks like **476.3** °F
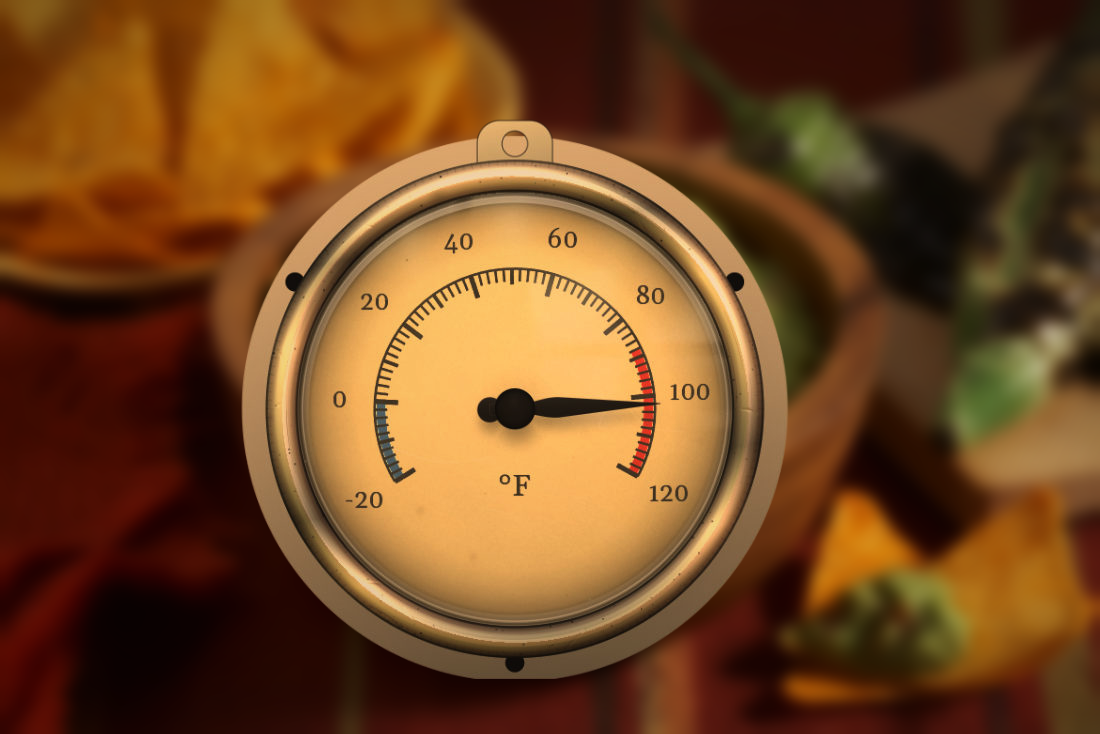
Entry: **102** °F
